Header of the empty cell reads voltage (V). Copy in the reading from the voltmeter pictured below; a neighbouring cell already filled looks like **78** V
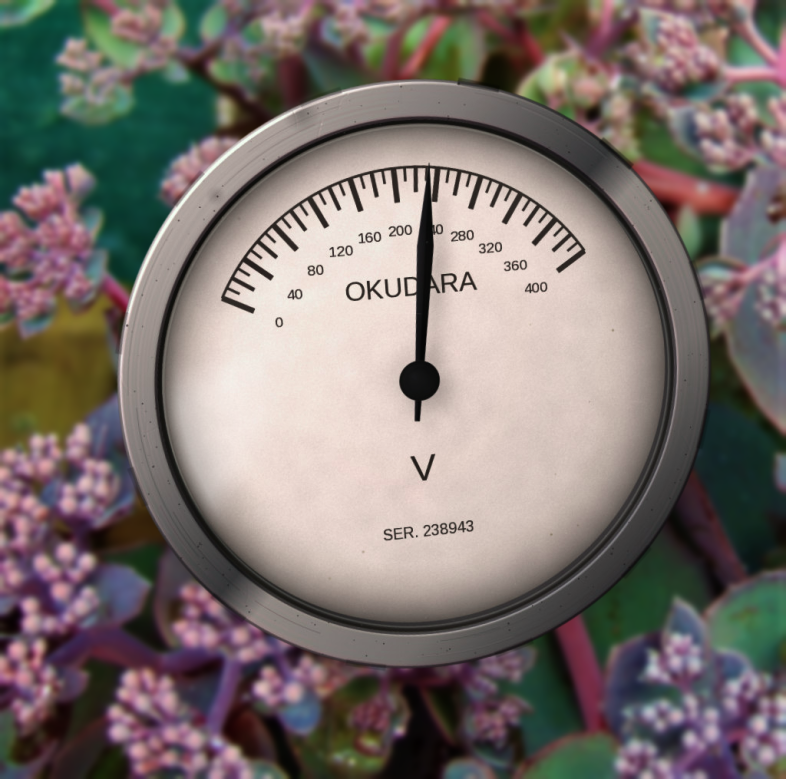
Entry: **230** V
